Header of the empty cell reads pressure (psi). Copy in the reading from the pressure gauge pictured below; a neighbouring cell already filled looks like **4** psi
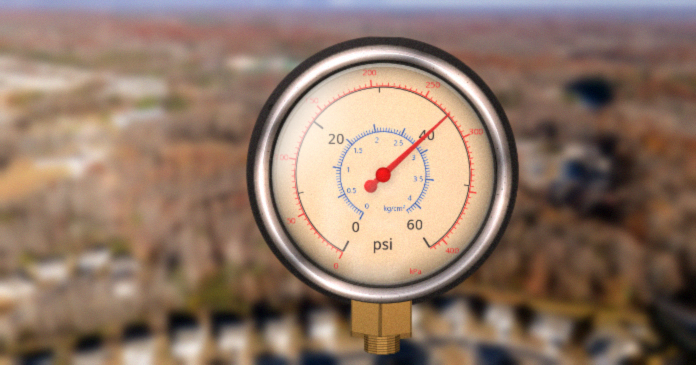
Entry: **40** psi
